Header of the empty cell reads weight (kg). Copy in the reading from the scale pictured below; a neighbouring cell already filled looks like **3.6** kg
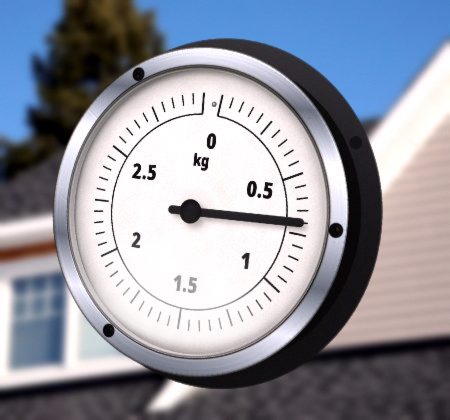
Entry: **0.7** kg
